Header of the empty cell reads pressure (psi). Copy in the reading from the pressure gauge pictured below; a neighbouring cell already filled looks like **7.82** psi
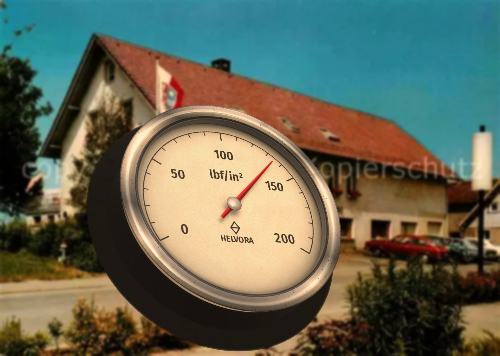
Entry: **135** psi
